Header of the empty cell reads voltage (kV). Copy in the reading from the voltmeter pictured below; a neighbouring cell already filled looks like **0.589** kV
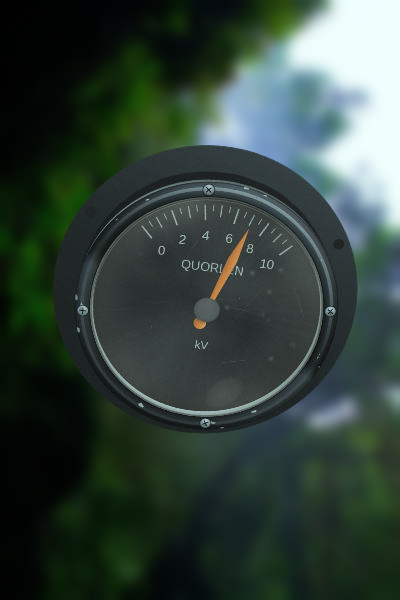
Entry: **7** kV
